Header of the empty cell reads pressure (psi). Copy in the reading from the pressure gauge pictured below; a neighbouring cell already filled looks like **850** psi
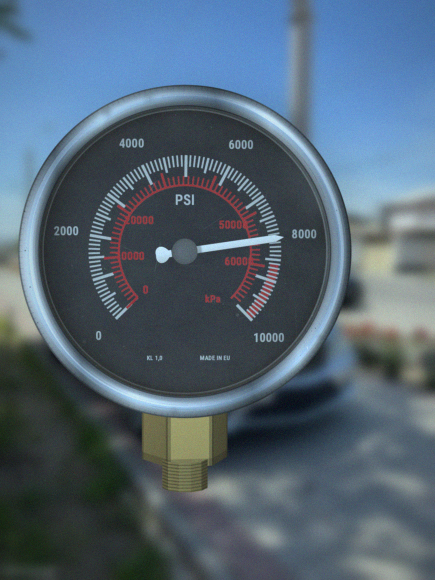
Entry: **8000** psi
